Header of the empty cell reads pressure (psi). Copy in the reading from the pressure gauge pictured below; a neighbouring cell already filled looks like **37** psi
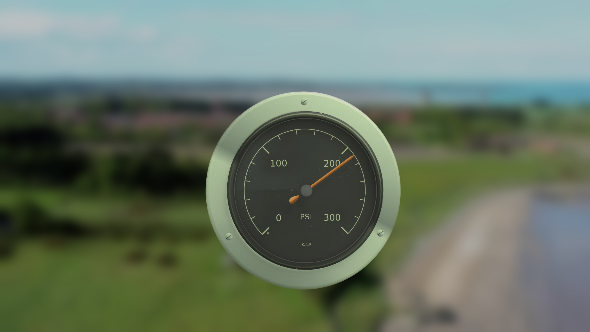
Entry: **210** psi
